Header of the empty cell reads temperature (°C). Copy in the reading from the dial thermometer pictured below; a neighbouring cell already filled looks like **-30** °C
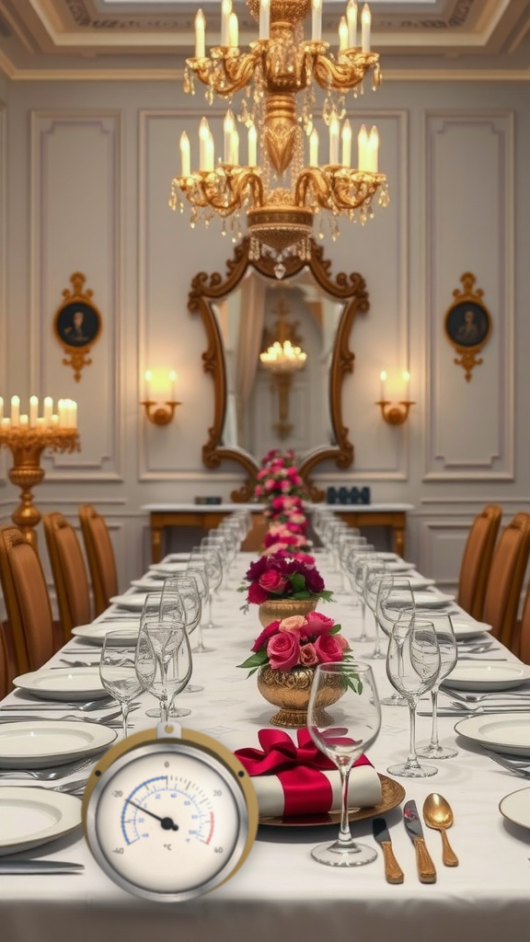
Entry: **-20** °C
